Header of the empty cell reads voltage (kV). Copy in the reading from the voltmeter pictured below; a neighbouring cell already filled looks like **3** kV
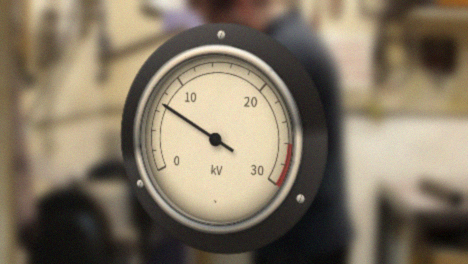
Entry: **7** kV
